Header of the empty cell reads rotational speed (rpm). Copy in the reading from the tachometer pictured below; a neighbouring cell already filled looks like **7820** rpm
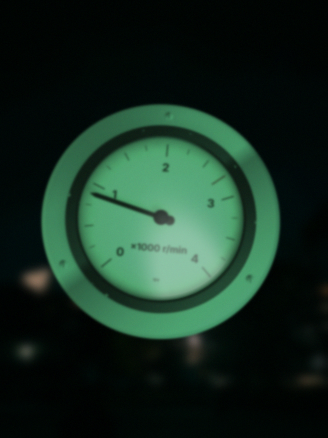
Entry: **875** rpm
